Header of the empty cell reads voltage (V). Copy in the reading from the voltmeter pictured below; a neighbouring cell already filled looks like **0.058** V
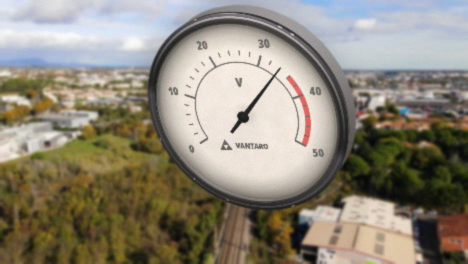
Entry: **34** V
